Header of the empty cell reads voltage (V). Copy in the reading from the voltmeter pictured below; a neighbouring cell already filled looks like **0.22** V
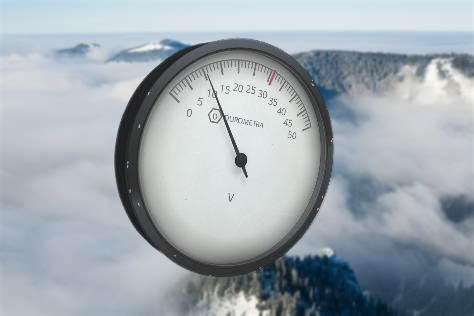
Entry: **10** V
